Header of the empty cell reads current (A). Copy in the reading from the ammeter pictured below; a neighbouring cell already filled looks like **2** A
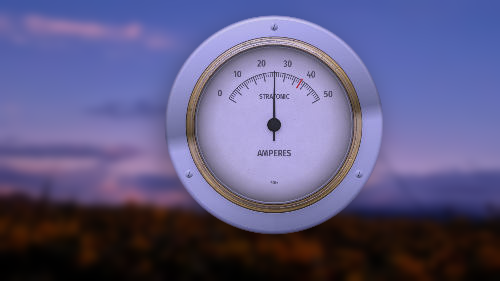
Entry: **25** A
